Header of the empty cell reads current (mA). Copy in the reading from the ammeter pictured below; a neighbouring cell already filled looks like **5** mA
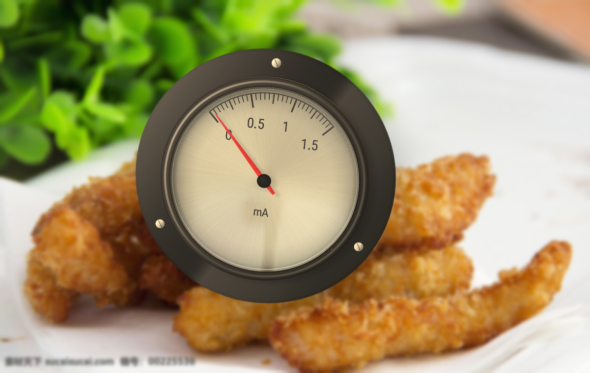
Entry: **0.05** mA
